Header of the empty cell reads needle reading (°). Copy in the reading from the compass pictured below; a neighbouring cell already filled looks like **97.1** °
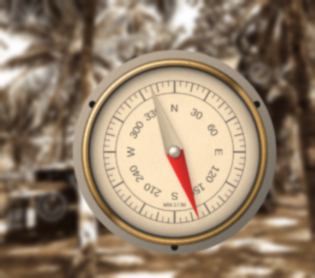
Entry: **160** °
